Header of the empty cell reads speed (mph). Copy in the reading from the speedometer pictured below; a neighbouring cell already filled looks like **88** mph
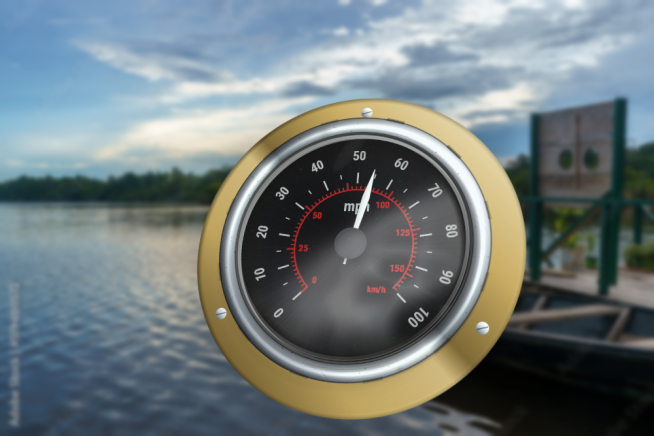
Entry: **55** mph
